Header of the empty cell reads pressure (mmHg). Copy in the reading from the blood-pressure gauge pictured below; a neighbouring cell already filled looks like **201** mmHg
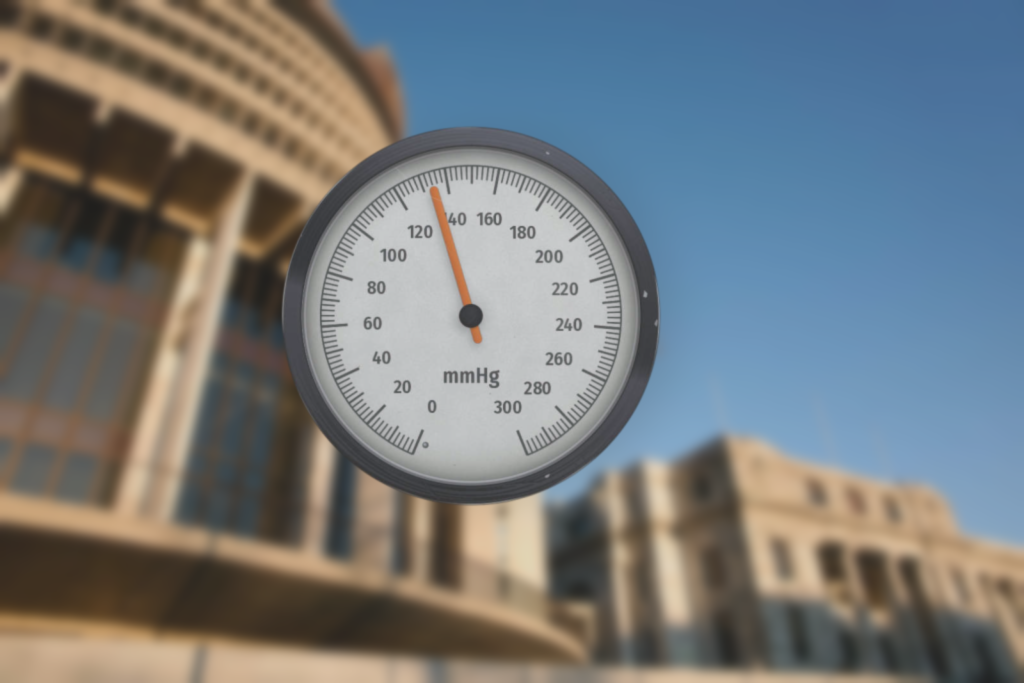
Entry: **134** mmHg
